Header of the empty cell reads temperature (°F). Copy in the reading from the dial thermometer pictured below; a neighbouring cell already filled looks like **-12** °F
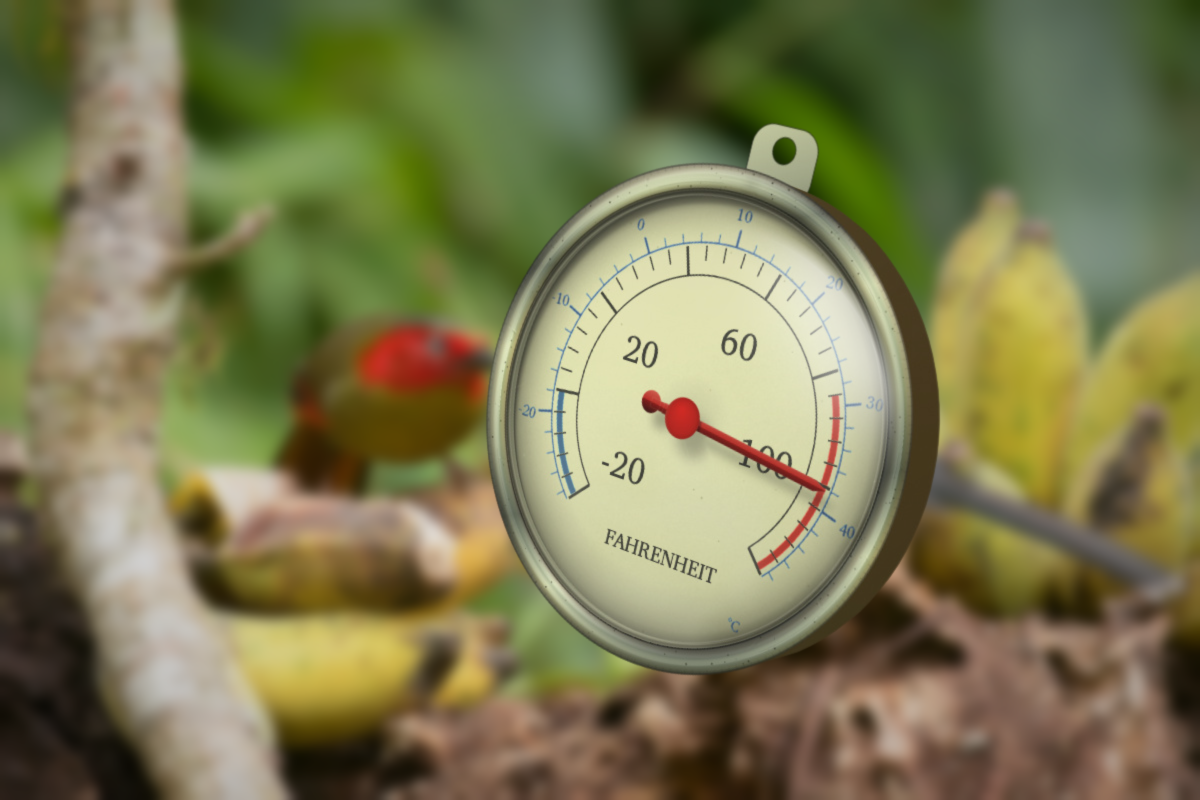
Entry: **100** °F
